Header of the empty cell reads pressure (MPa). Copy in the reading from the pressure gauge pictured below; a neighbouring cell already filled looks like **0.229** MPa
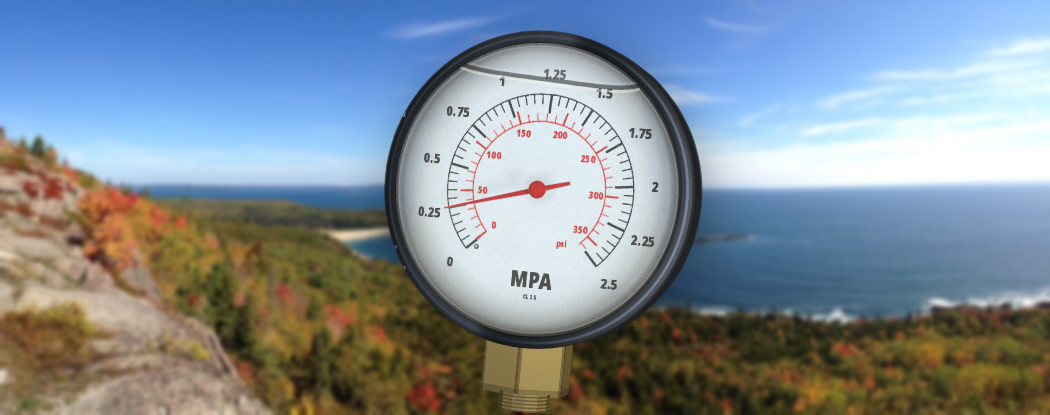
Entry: **0.25** MPa
